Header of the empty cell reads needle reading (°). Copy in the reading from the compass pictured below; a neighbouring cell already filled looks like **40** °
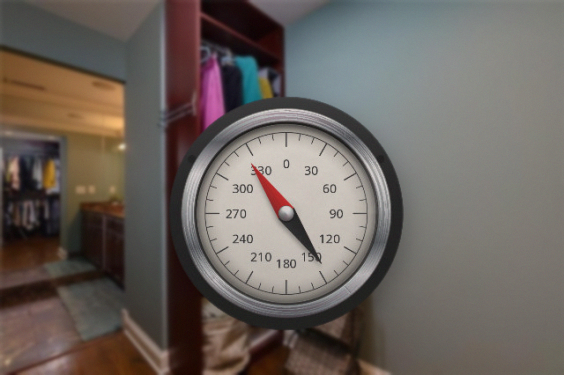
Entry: **325** °
